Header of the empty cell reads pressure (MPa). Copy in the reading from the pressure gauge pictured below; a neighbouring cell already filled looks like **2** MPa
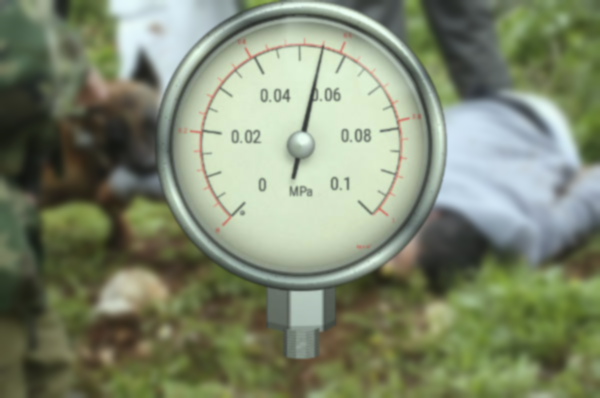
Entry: **0.055** MPa
